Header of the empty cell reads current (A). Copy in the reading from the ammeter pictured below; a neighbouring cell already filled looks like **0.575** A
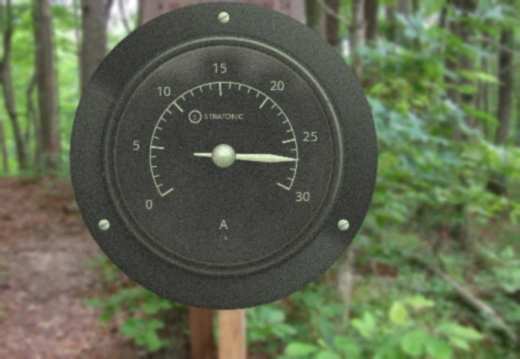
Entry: **27** A
